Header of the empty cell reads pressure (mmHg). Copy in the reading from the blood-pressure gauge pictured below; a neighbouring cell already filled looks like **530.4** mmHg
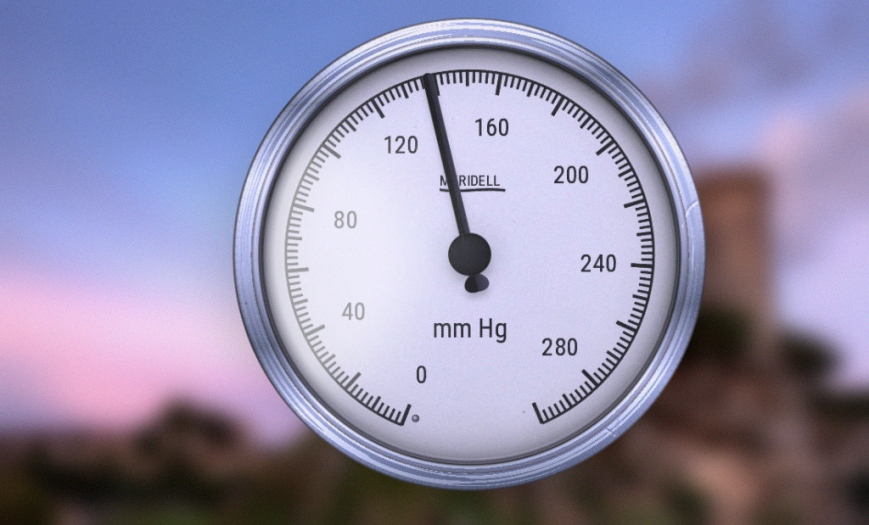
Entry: **138** mmHg
